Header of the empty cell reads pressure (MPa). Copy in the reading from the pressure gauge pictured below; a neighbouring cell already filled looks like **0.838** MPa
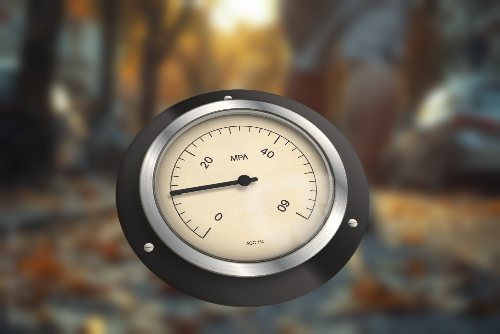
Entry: **10** MPa
